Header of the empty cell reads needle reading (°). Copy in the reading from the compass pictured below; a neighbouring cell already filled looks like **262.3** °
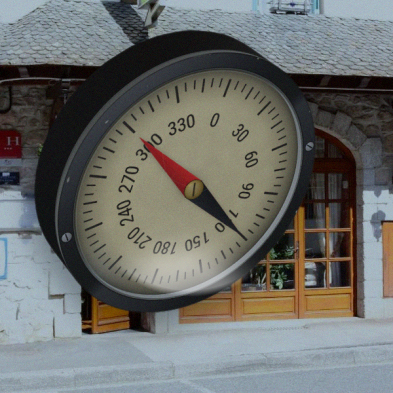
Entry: **300** °
